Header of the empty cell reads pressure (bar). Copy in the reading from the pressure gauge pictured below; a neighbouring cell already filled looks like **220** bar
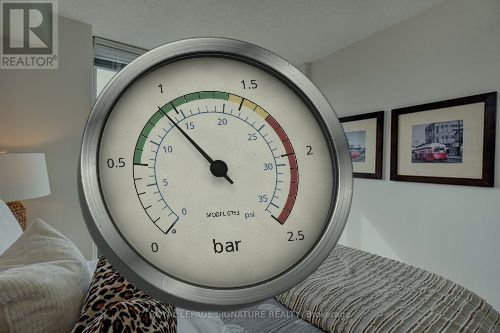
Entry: **0.9** bar
